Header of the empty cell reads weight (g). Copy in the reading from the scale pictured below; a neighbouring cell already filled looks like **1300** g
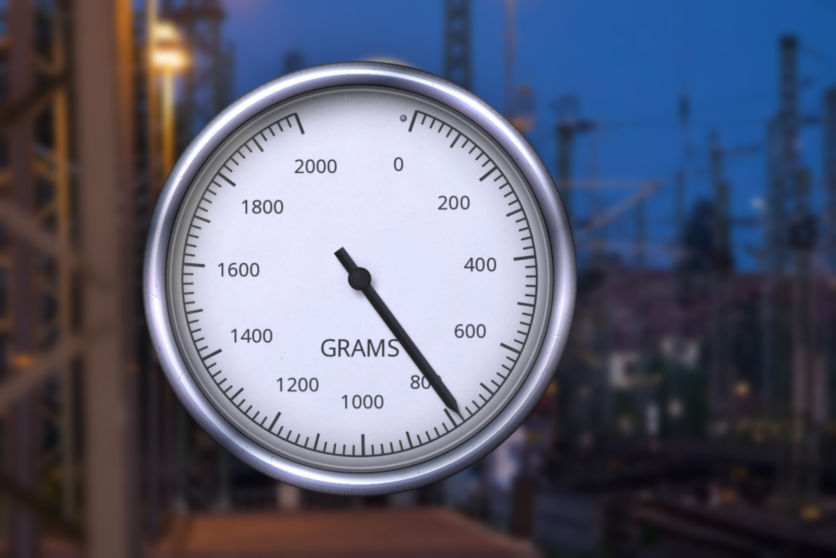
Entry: **780** g
